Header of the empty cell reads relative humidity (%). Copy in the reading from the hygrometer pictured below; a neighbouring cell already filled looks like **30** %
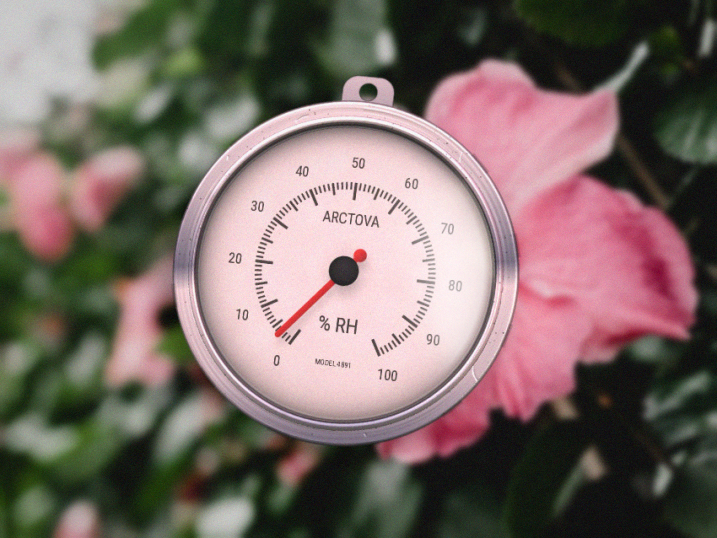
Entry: **3** %
